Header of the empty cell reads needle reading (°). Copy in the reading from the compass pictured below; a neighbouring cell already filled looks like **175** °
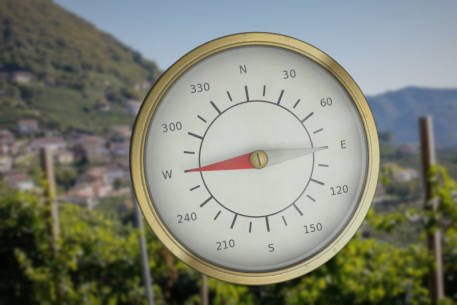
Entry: **270** °
